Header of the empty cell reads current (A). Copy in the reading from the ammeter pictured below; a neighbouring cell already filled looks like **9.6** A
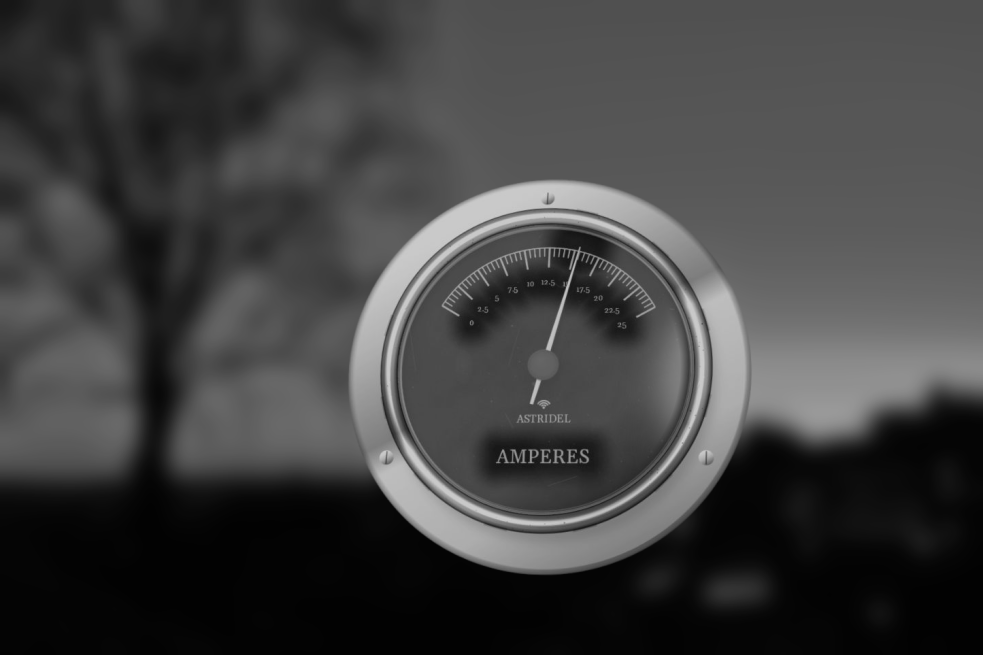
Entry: **15.5** A
